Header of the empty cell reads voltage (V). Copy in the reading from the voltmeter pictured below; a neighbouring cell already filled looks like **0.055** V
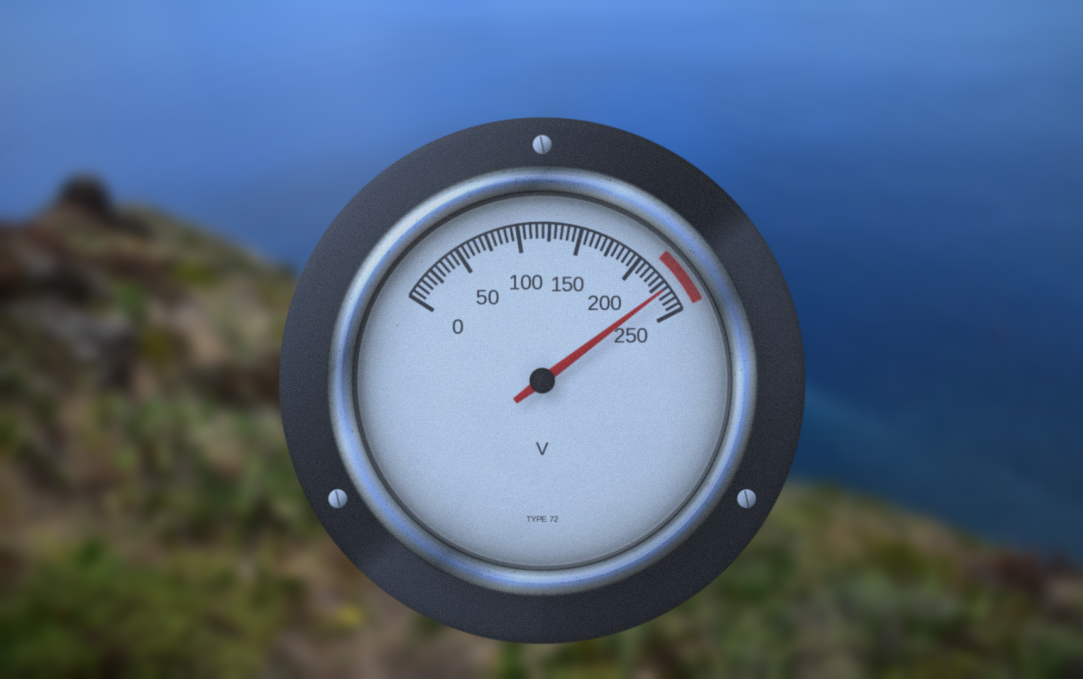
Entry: **230** V
